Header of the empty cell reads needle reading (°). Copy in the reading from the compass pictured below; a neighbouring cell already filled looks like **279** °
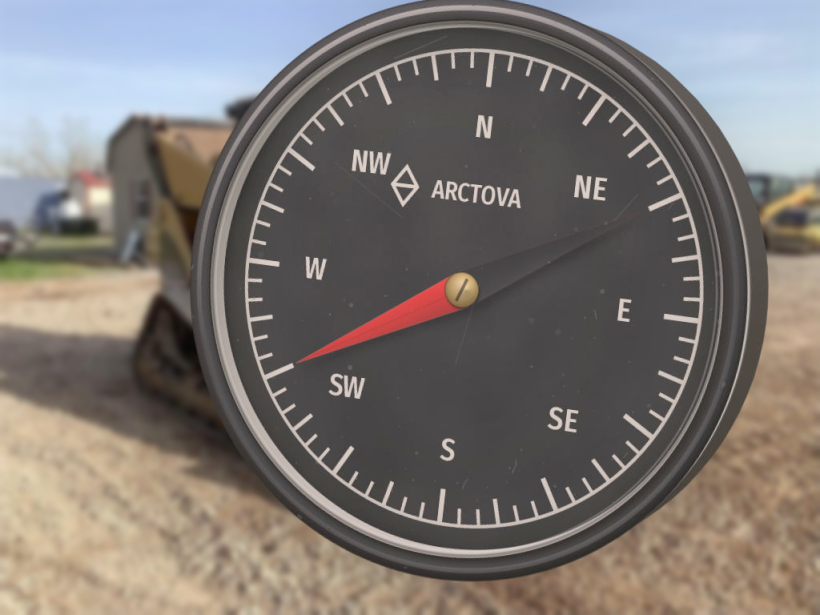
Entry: **240** °
